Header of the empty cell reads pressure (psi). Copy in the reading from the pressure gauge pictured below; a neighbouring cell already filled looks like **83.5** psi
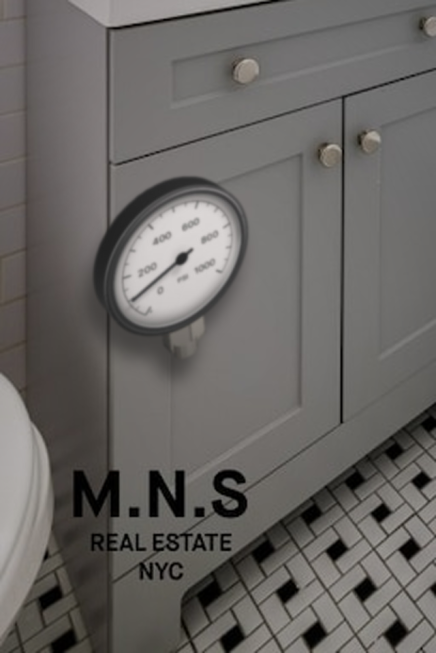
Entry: **100** psi
